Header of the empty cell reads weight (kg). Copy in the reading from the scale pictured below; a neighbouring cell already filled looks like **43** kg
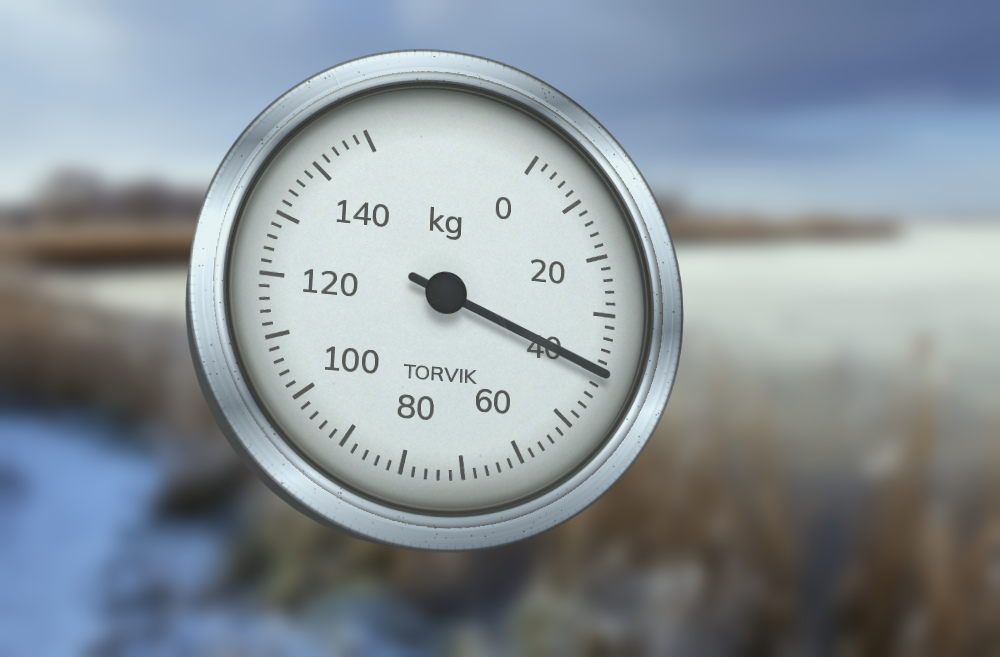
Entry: **40** kg
